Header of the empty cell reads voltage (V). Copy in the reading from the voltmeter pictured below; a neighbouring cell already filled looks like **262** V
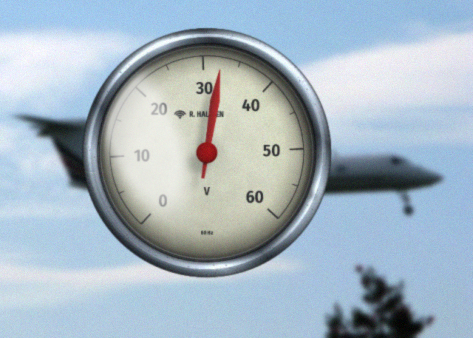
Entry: **32.5** V
